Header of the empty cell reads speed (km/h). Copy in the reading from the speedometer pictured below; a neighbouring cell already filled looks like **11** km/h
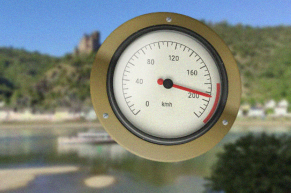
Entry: **195** km/h
